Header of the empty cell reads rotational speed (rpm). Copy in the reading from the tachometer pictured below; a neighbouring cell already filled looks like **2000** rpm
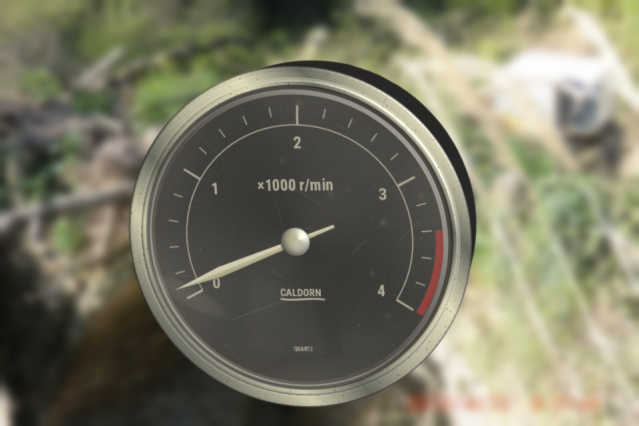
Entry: **100** rpm
